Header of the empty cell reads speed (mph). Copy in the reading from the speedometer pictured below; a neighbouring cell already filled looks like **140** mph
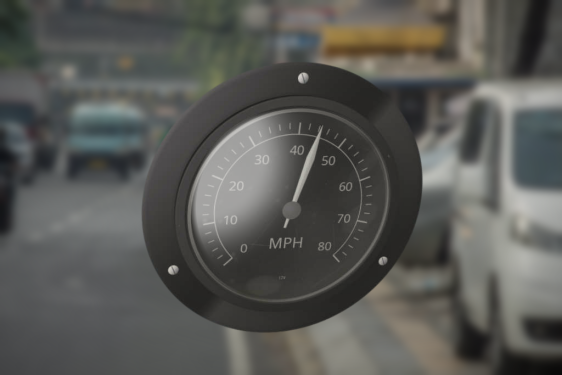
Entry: **44** mph
